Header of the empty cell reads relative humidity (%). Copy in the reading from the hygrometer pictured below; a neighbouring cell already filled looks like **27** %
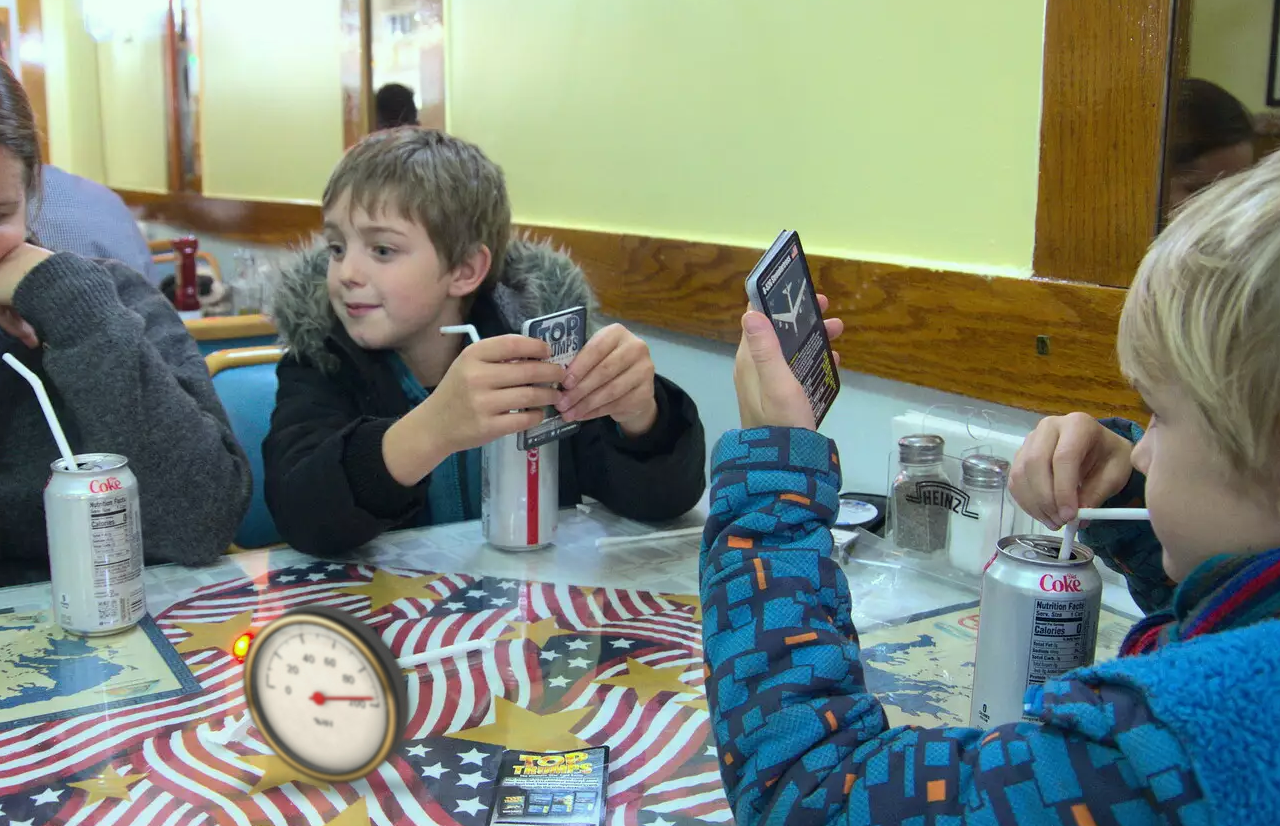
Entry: **95** %
